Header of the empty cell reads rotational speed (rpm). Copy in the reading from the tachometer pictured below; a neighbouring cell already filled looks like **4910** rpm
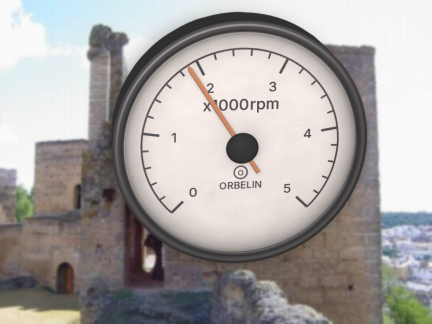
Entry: **1900** rpm
